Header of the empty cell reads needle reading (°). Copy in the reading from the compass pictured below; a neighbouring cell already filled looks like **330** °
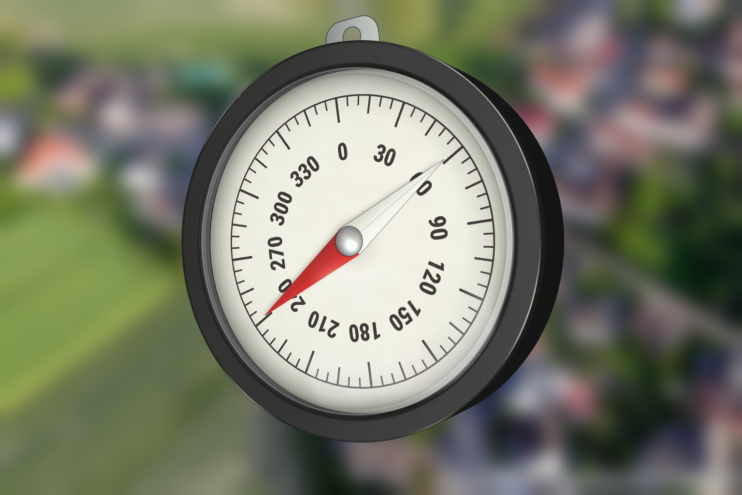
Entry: **240** °
